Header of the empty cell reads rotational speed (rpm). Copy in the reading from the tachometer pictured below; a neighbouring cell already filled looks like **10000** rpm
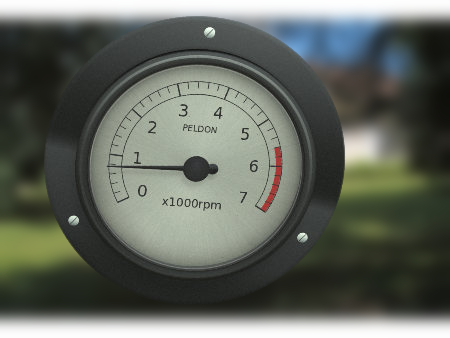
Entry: **800** rpm
